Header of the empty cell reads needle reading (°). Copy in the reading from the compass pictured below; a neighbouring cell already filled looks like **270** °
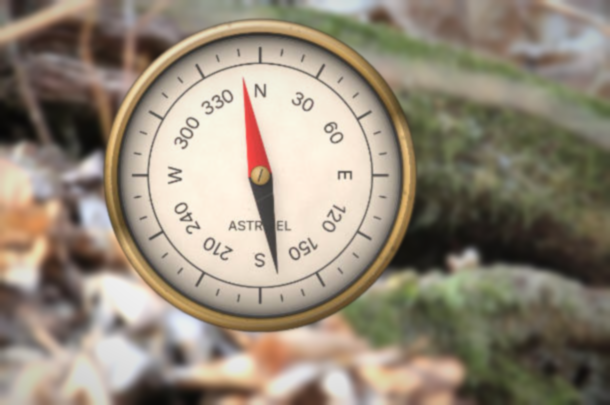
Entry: **350** °
